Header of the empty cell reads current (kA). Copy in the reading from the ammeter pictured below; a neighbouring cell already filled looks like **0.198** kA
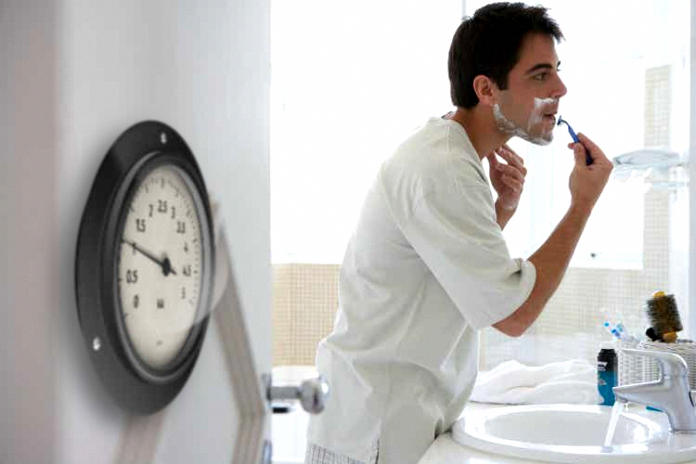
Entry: **1** kA
